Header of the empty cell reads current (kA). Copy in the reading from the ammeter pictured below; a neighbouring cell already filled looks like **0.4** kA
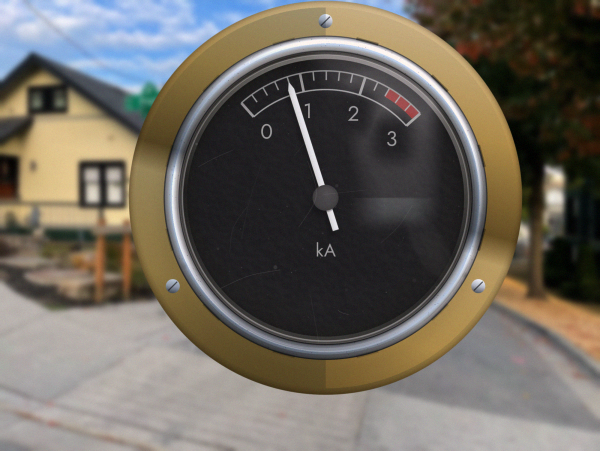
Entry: **0.8** kA
